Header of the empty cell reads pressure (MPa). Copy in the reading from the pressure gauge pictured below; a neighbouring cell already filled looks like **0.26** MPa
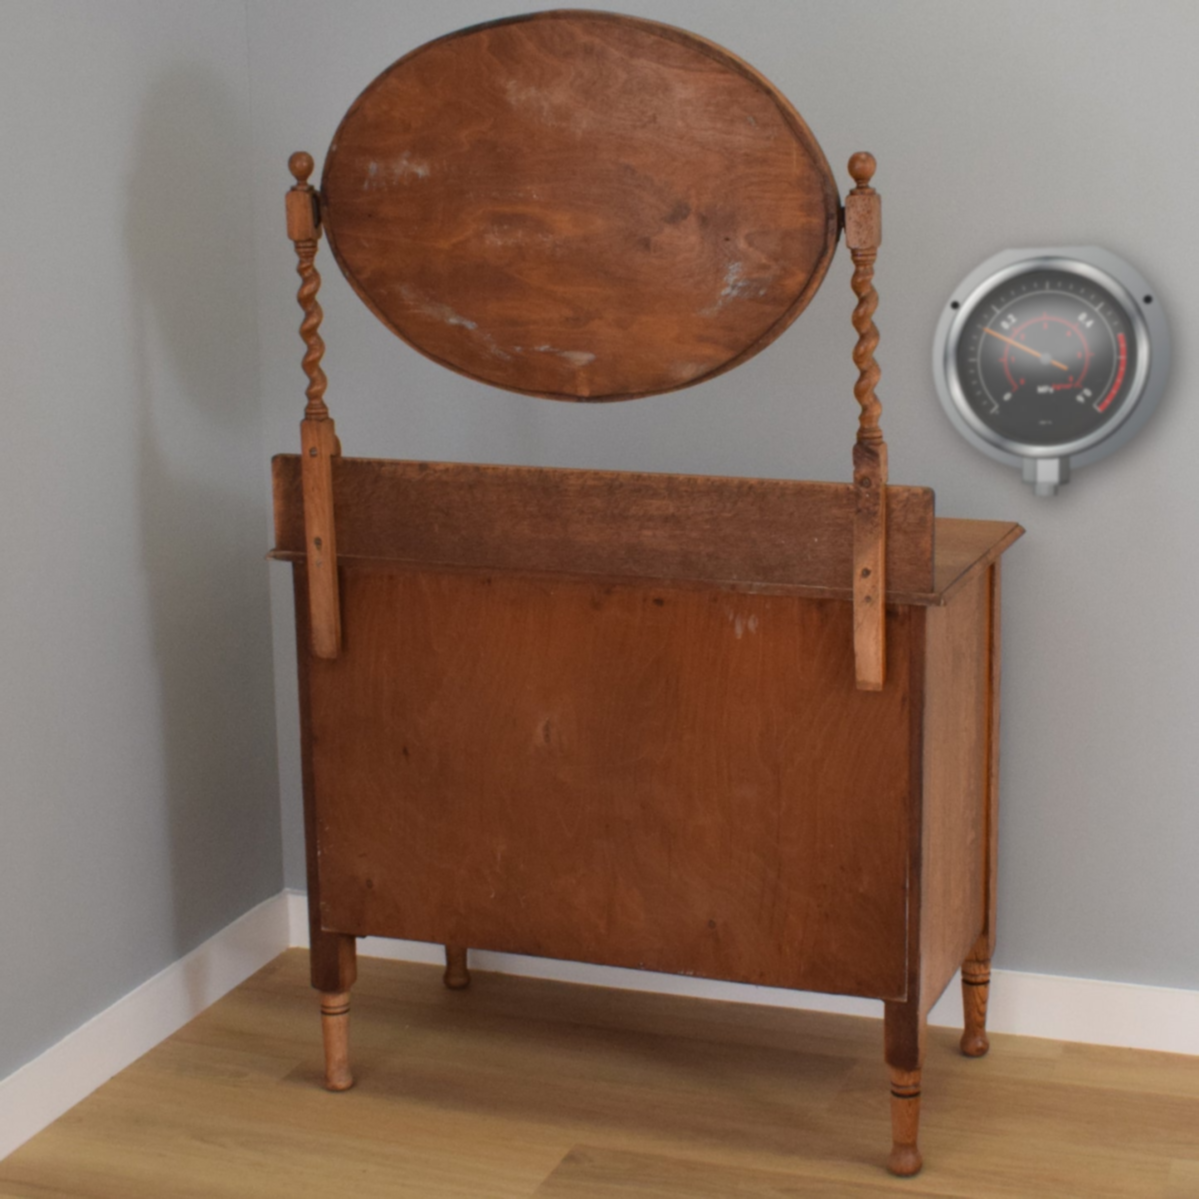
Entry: **0.16** MPa
